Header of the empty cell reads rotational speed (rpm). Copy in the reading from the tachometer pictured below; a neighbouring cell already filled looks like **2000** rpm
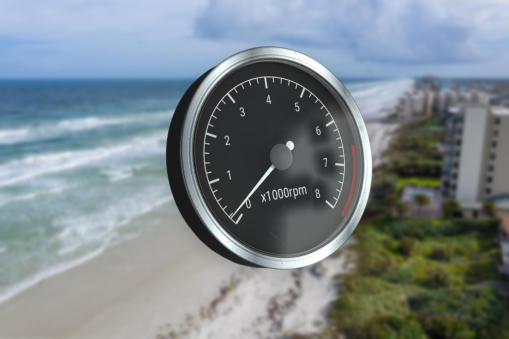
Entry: **200** rpm
